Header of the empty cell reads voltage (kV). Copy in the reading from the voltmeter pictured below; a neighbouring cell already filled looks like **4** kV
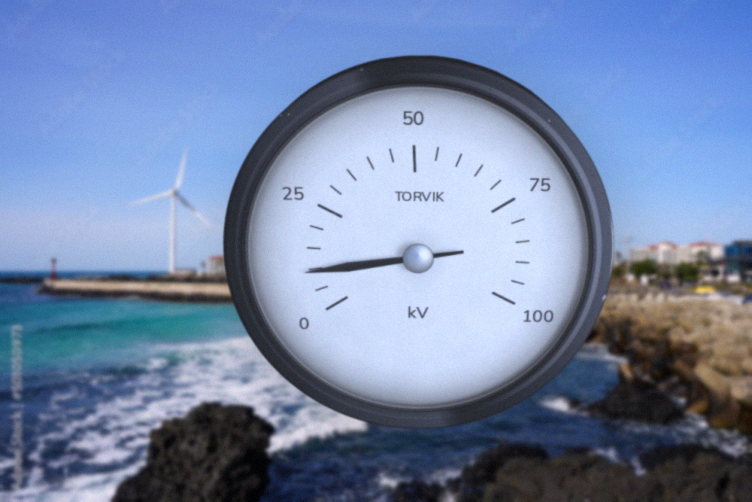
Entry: **10** kV
